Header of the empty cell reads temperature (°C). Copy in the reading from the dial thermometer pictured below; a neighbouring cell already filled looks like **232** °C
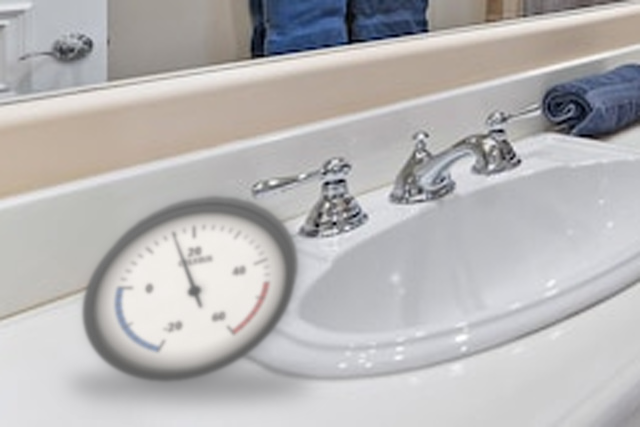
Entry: **16** °C
